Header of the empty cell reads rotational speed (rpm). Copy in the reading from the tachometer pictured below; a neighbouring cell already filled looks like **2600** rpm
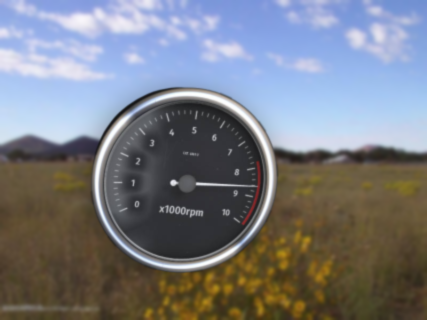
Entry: **8600** rpm
